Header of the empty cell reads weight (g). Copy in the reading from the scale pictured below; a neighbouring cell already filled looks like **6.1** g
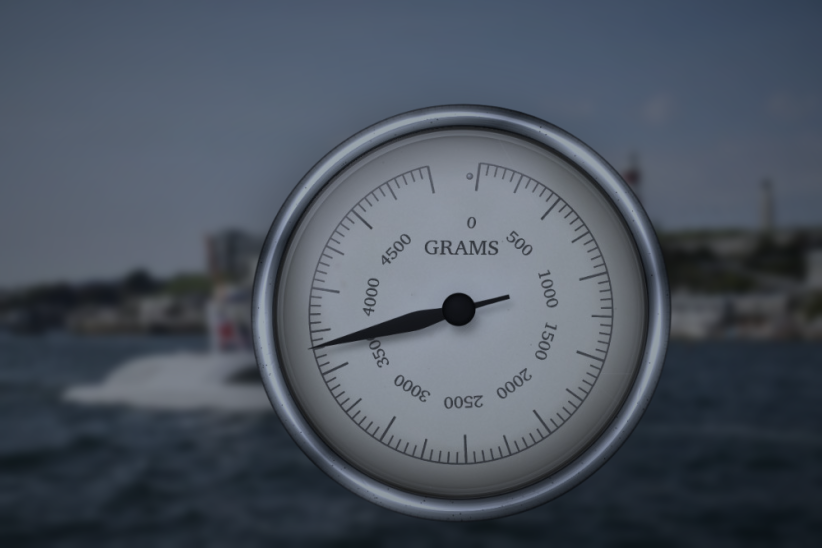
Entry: **3650** g
